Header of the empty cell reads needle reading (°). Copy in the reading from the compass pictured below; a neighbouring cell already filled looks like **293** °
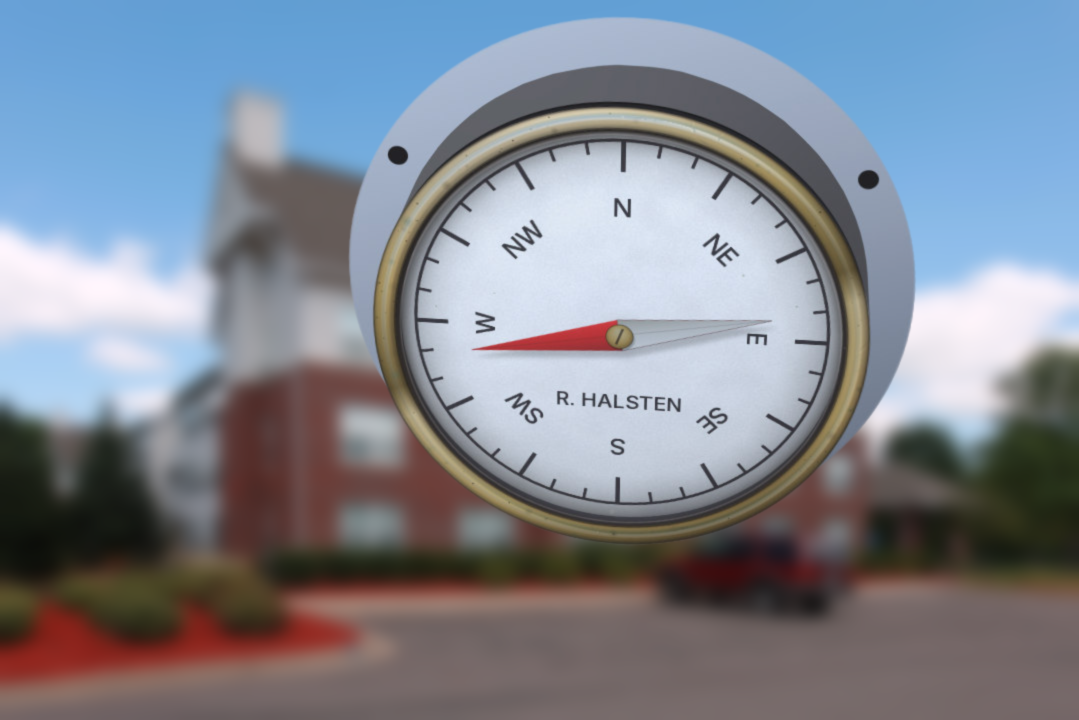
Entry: **260** °
